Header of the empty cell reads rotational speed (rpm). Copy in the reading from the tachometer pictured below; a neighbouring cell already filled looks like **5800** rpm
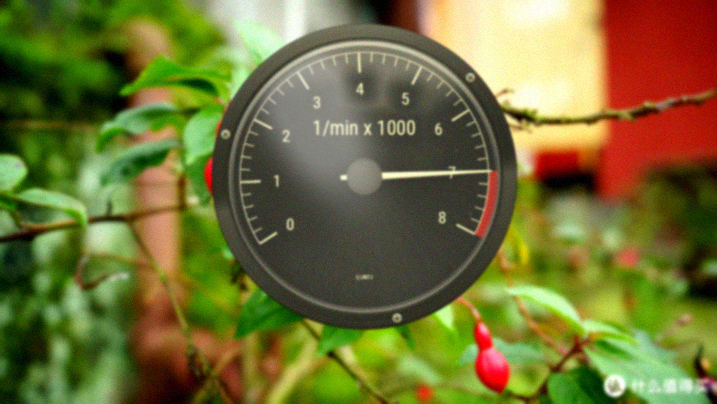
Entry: **7000** rpm
